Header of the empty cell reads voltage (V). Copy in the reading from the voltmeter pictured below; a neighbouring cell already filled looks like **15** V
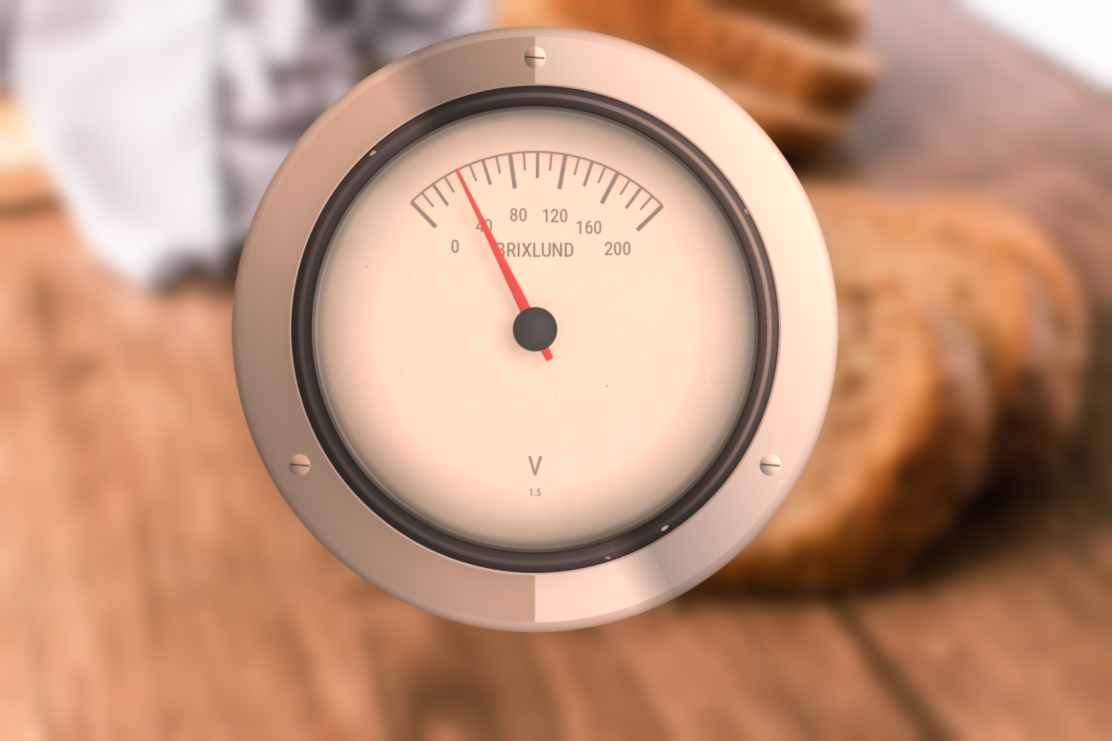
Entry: **40** V
